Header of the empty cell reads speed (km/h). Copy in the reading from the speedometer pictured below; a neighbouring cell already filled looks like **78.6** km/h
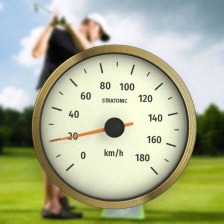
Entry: **20** km/h
